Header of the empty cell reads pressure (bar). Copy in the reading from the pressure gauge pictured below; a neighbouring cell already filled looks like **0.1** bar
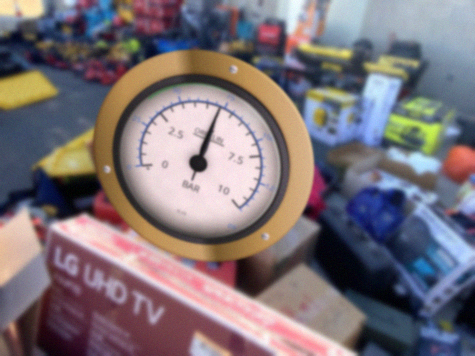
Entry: **5** bar
